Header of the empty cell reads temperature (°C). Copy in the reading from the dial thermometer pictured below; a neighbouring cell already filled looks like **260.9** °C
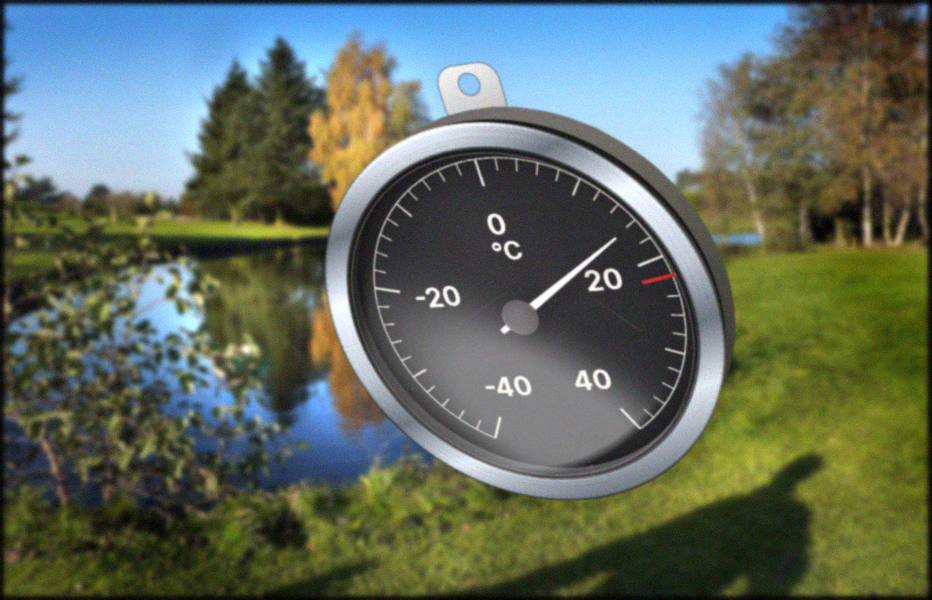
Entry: **16** °C
